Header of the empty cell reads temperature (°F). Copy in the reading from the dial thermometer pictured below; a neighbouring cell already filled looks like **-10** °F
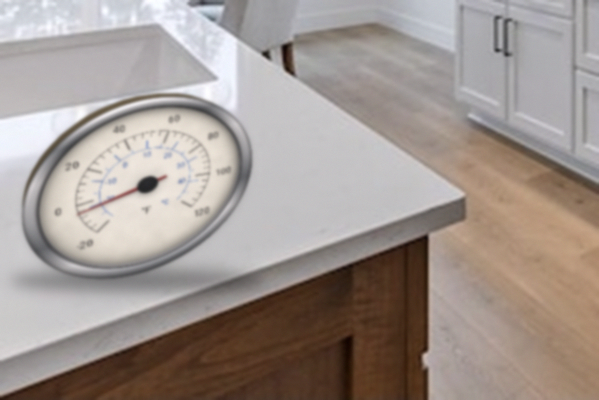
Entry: **-4** °F
